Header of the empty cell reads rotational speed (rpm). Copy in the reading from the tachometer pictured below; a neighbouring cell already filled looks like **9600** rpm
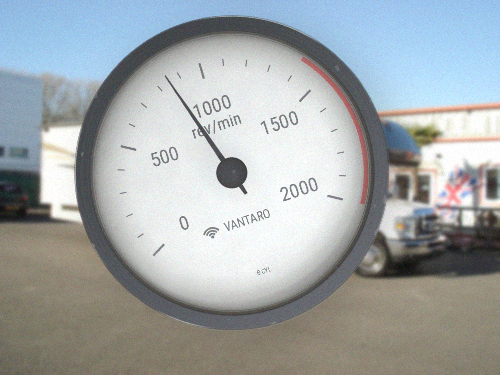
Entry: **850** rpm
